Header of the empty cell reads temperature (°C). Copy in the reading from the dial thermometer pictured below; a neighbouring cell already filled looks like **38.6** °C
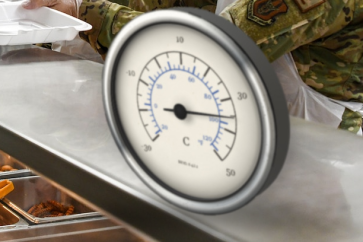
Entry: **35** °C
